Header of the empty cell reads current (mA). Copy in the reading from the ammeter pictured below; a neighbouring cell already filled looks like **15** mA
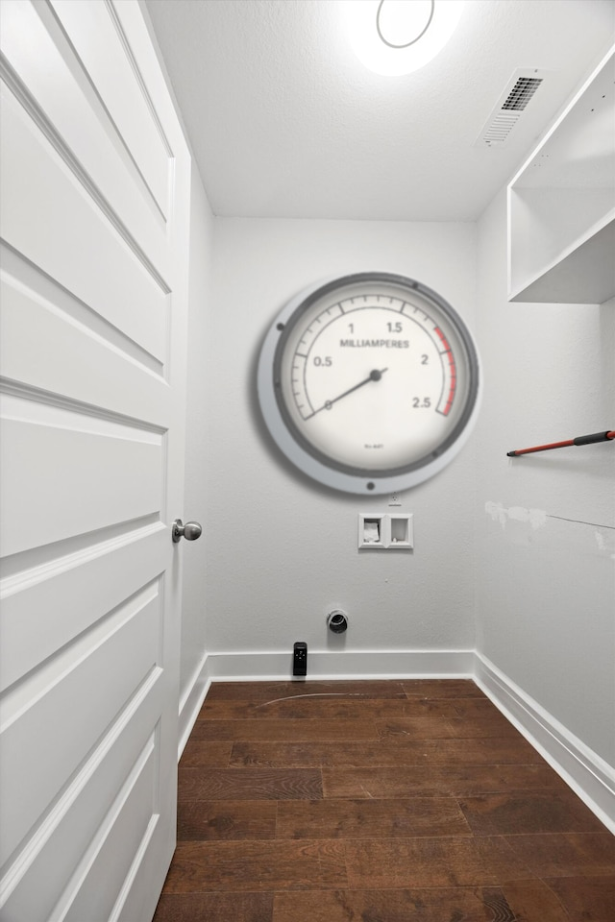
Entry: **0** mA
